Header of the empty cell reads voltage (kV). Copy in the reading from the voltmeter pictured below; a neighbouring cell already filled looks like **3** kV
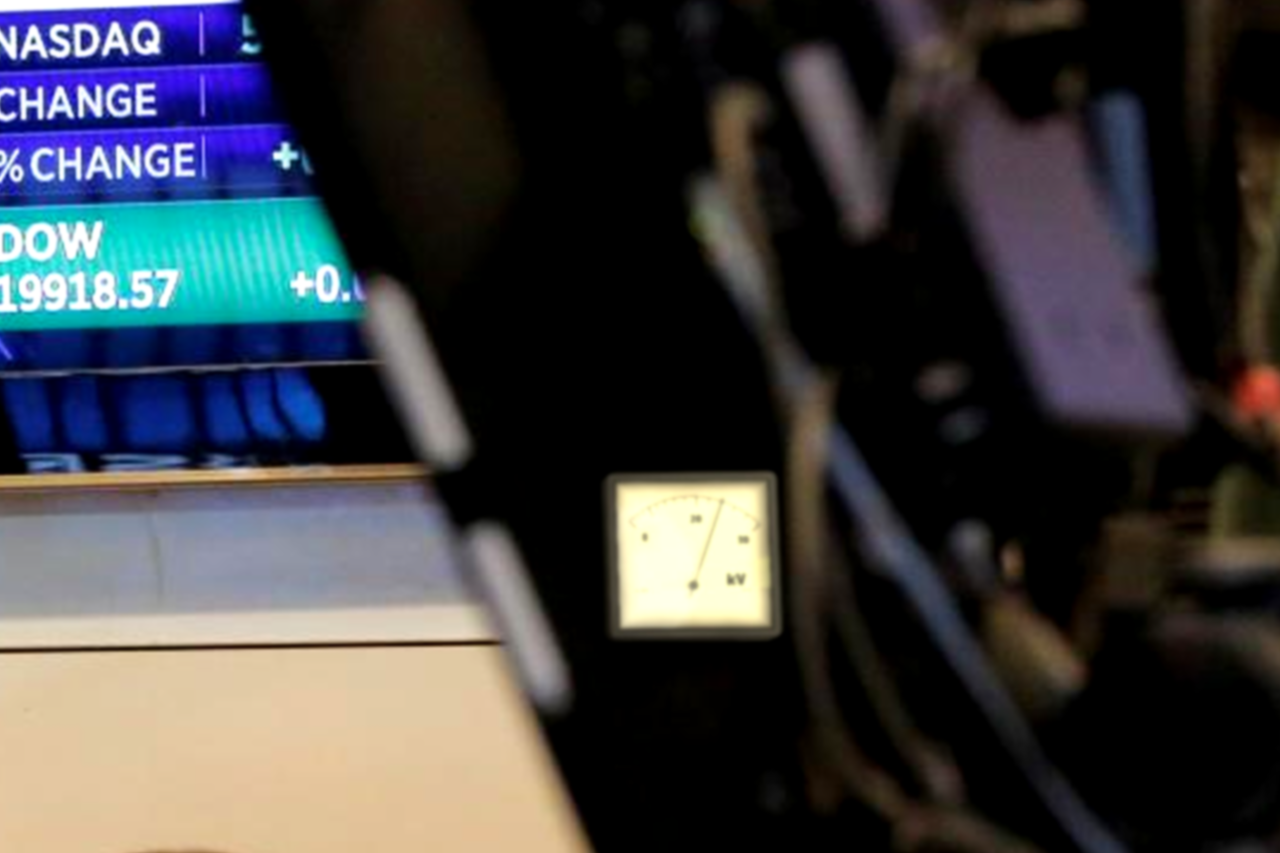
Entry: **24** kV
